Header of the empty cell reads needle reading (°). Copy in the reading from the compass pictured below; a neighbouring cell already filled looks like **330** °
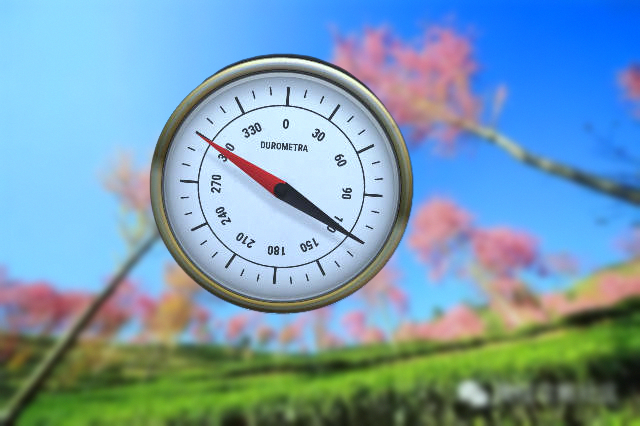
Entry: **300** °
